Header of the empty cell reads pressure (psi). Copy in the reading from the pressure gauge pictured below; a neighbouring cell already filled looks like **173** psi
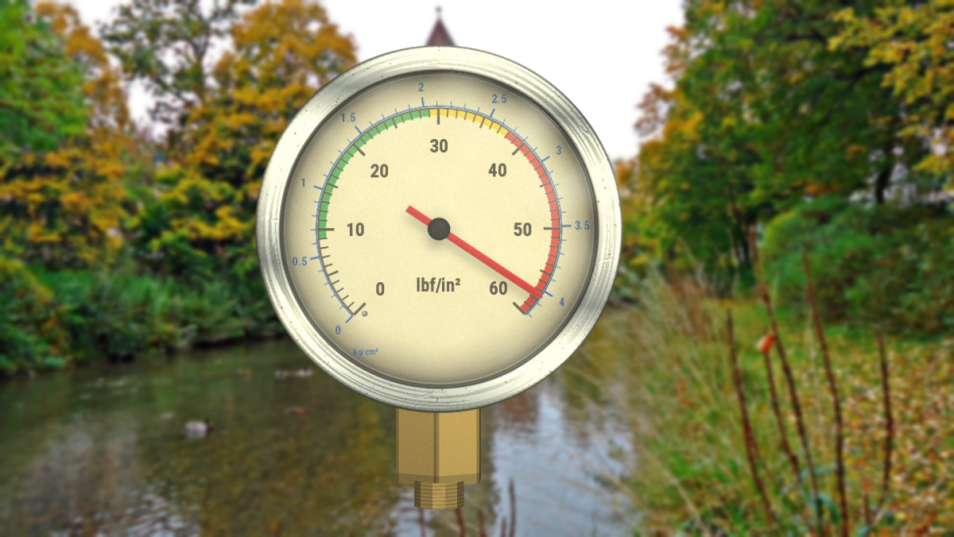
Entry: **57.5** psi
